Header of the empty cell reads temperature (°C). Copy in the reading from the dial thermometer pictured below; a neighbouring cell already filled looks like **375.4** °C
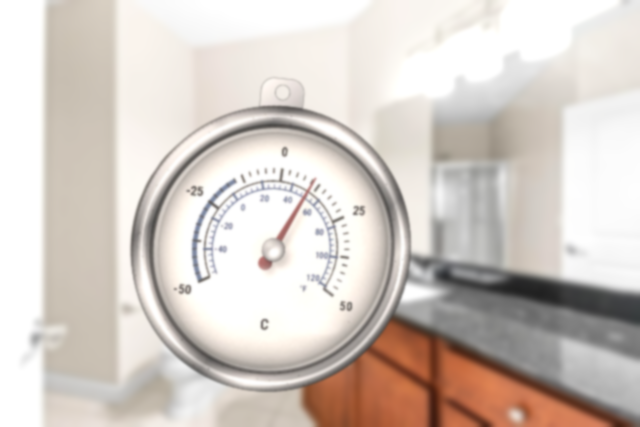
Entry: **10** °C
